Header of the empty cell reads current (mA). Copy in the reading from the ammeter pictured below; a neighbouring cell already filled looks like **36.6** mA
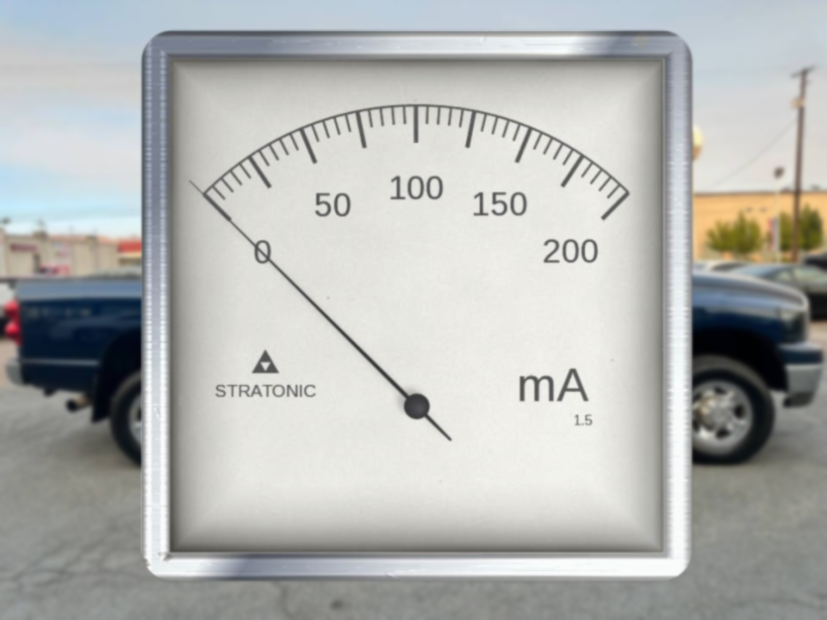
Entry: **0** mA
